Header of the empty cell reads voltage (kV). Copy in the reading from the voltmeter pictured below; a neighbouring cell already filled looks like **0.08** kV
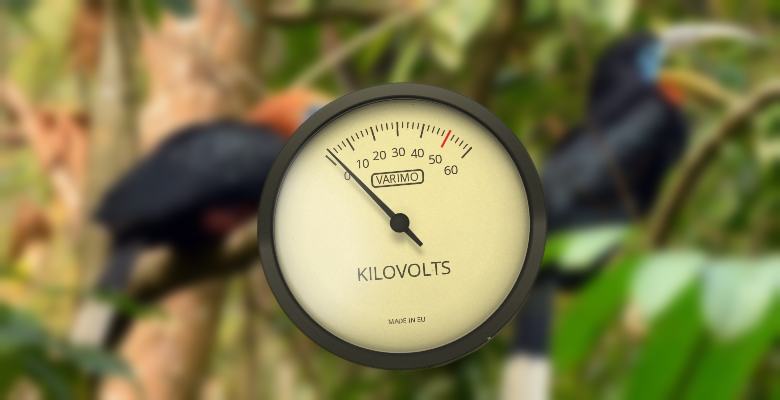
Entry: **2** kV
